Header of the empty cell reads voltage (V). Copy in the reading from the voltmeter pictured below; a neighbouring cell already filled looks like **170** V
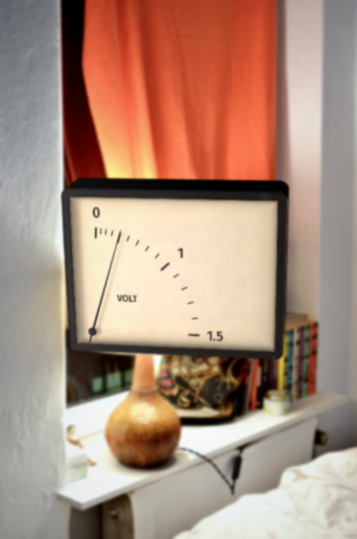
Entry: **0.5** V
